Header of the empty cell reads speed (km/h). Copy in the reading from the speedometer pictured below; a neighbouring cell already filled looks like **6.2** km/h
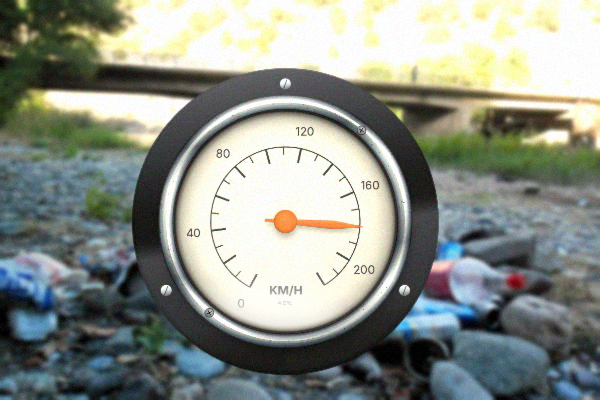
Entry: **180** km/h
